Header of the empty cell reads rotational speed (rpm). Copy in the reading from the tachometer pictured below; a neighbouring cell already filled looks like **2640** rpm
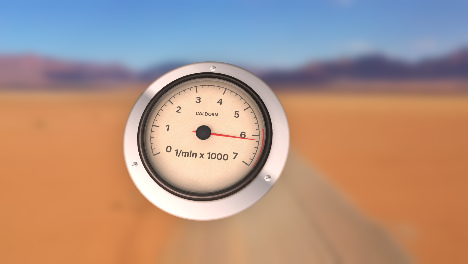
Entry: **6200** rpm
